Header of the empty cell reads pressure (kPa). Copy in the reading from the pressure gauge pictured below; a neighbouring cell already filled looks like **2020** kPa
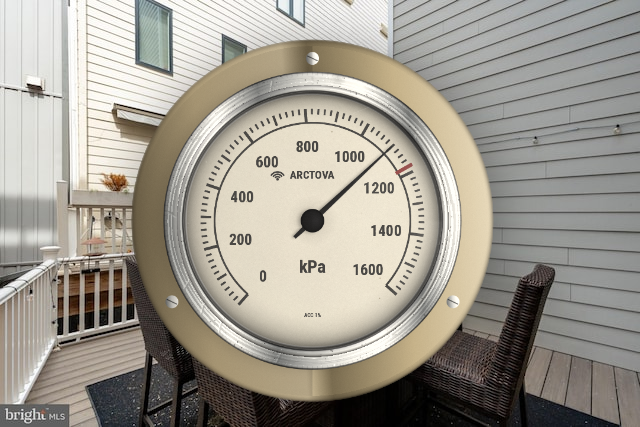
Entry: **1100** kPa
